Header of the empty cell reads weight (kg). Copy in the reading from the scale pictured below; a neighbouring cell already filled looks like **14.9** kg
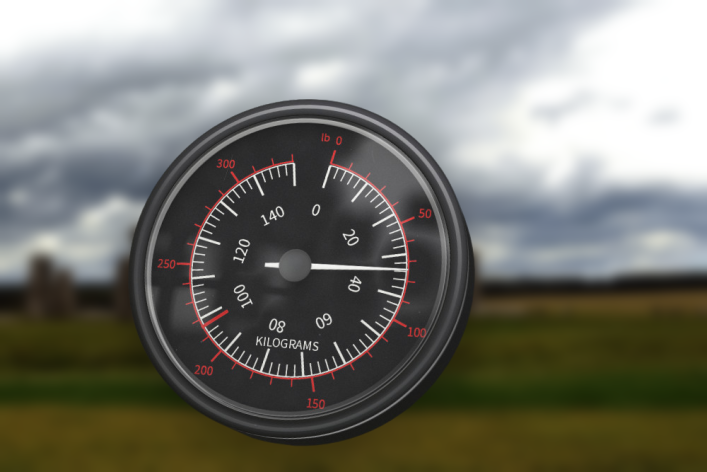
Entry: **34** kg
